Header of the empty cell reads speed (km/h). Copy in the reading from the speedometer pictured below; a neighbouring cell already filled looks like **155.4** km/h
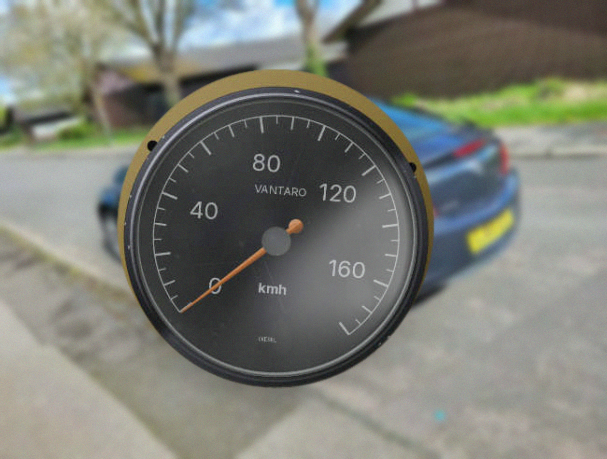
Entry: **0** km/h
